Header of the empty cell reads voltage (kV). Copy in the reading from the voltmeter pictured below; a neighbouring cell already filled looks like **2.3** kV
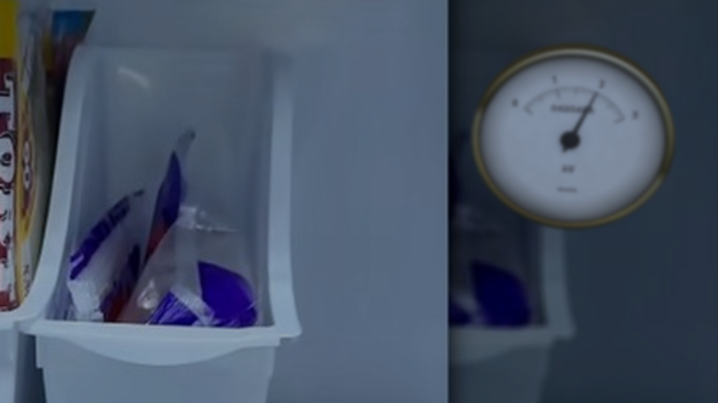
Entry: **2** kV
